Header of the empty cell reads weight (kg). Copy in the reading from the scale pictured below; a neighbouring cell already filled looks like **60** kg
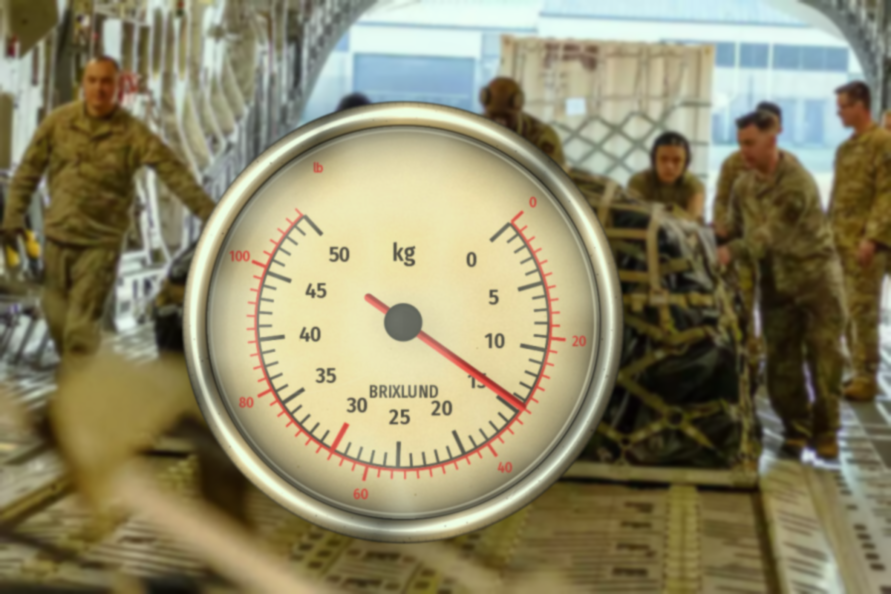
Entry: **14.5** kg
